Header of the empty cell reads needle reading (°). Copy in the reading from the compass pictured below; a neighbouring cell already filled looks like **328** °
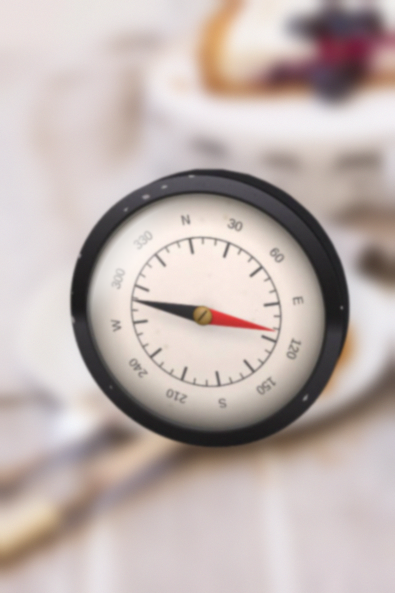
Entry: **110** °
